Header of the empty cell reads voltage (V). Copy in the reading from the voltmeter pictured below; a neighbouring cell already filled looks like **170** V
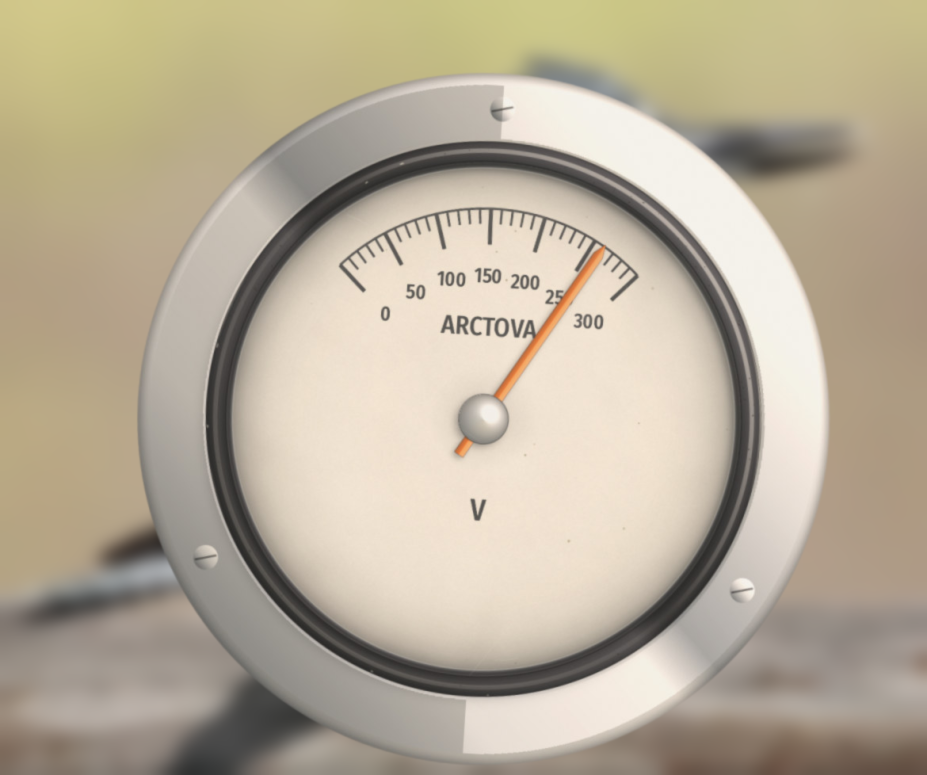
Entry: **260** V
